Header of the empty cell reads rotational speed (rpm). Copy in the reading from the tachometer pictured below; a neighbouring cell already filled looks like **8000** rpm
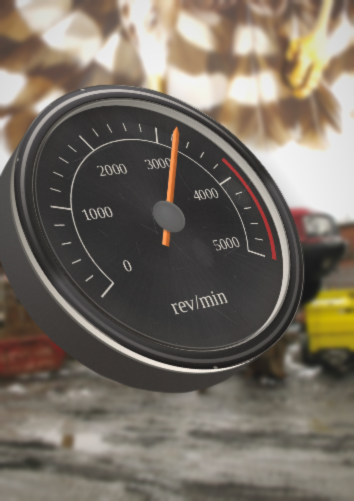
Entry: **3200** rpm
